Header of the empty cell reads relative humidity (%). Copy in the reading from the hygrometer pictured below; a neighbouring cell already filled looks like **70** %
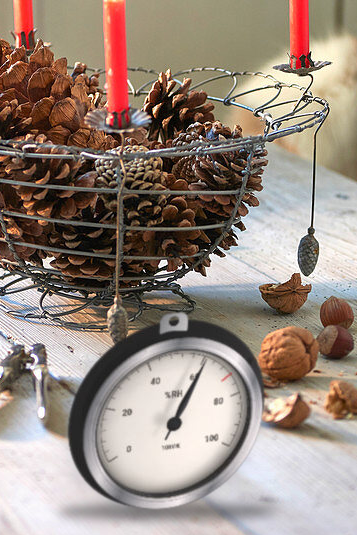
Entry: **60** %
